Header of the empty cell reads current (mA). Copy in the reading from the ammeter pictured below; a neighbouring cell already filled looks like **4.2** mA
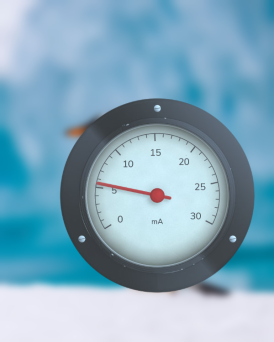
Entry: **5.5** mA
